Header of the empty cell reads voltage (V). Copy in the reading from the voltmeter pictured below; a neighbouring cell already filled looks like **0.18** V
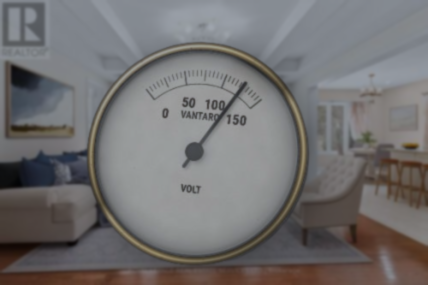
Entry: **125** V
